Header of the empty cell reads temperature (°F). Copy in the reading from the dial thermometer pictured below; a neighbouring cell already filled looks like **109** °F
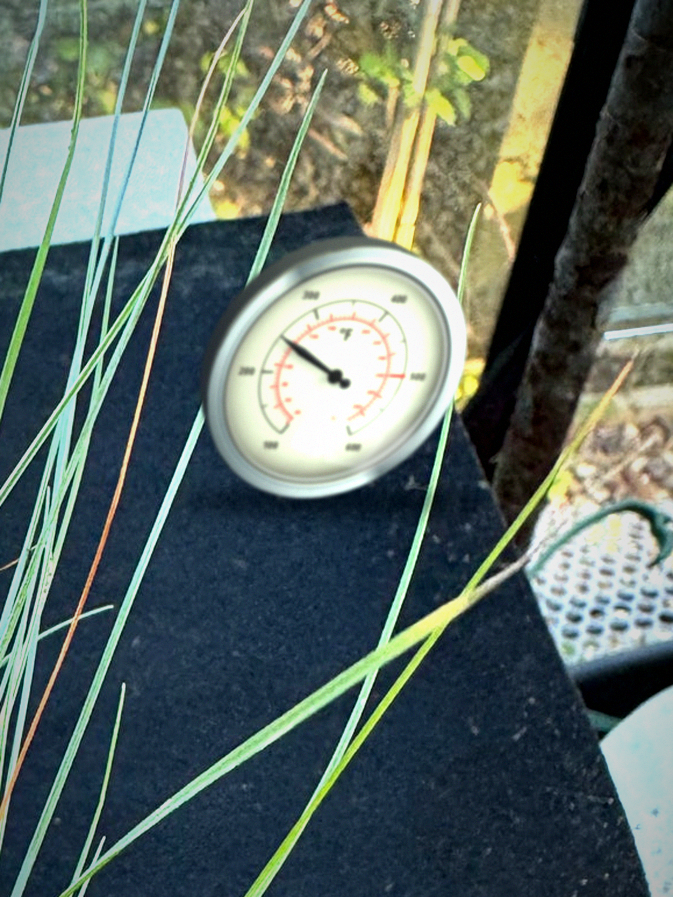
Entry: **250** °F
